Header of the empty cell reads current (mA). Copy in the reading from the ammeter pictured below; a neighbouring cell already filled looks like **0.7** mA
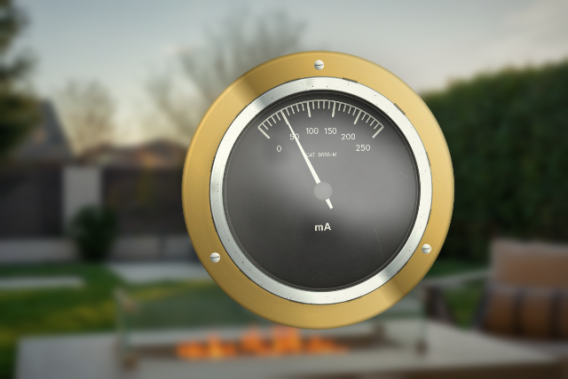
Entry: **50** mA
